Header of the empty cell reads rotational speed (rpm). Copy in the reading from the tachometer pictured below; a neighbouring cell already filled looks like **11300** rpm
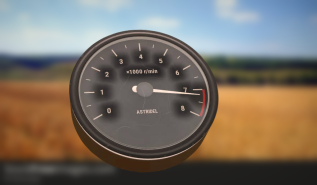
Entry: **7250** rpm
